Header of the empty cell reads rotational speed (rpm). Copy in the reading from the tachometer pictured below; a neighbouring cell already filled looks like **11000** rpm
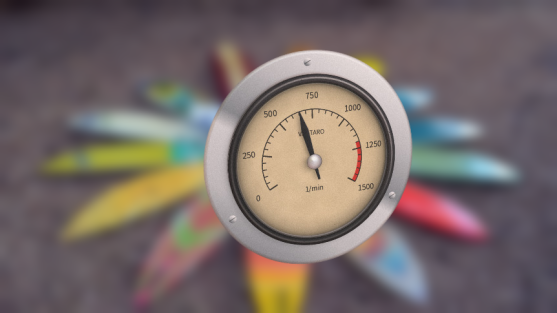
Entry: **650** rpm
